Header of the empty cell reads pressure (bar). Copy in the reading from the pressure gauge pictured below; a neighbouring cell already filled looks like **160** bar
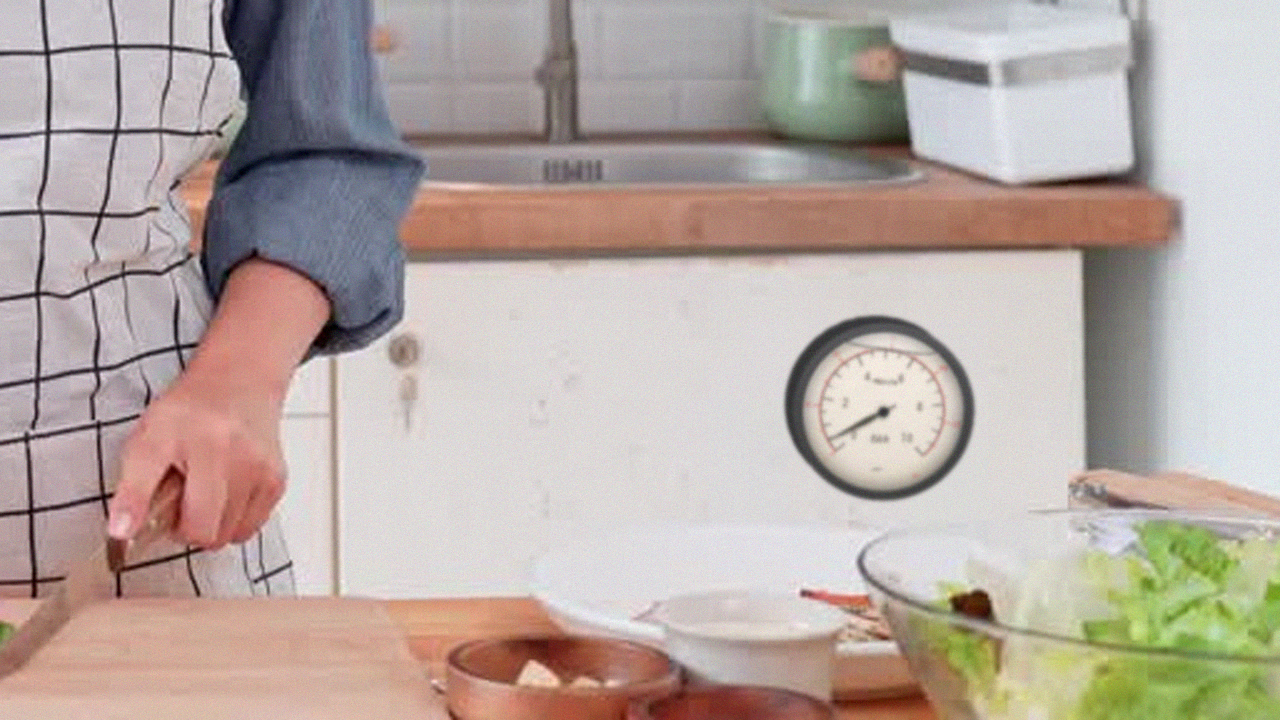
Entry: **0.5** bar
